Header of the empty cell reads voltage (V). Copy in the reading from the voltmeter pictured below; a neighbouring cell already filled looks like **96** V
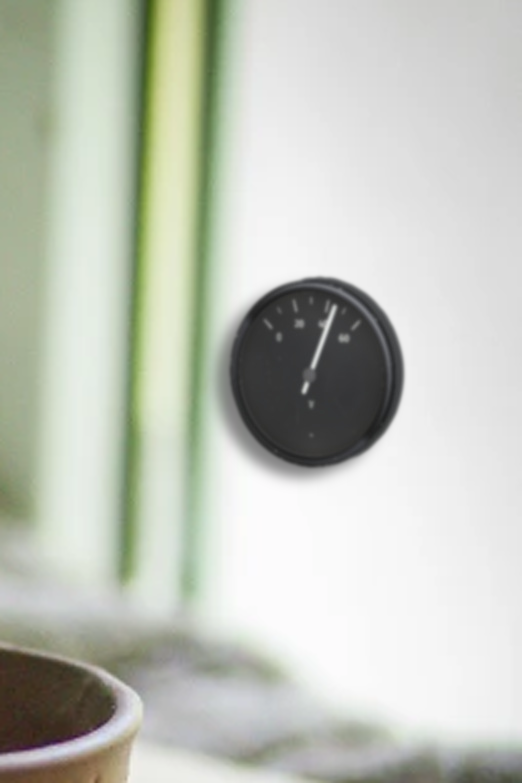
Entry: **45** V
